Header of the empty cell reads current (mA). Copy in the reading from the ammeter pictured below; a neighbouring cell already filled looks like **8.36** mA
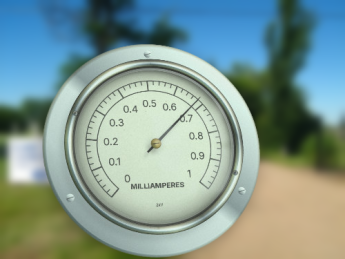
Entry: **0.68** mA
